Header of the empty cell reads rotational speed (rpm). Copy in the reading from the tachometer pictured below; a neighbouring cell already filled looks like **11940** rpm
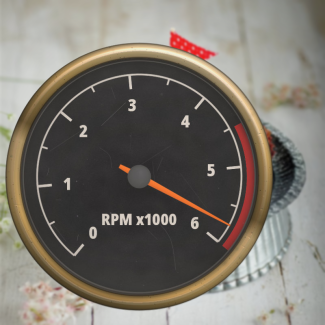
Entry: **5750** rpm
